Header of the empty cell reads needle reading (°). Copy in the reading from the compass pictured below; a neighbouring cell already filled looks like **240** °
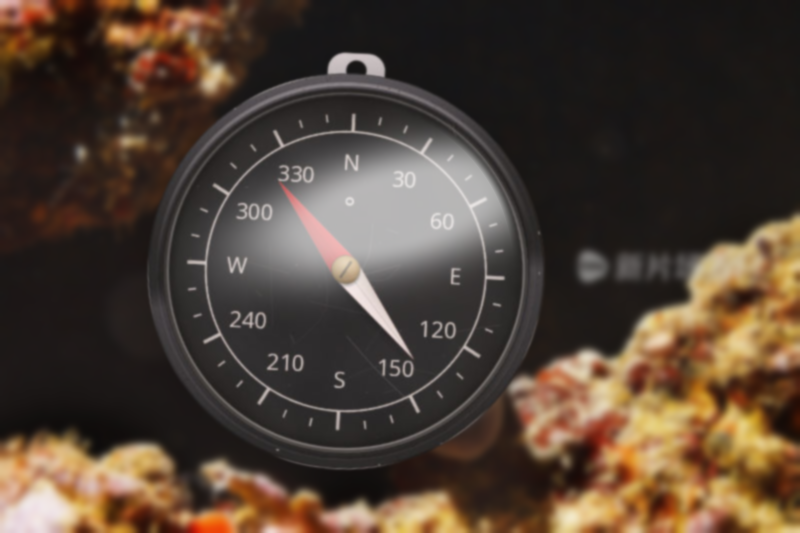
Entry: **320** °
